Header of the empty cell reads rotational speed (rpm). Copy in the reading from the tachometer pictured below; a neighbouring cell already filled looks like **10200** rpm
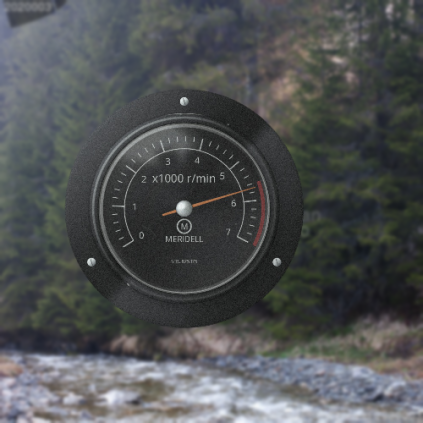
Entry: **5700** rpm
